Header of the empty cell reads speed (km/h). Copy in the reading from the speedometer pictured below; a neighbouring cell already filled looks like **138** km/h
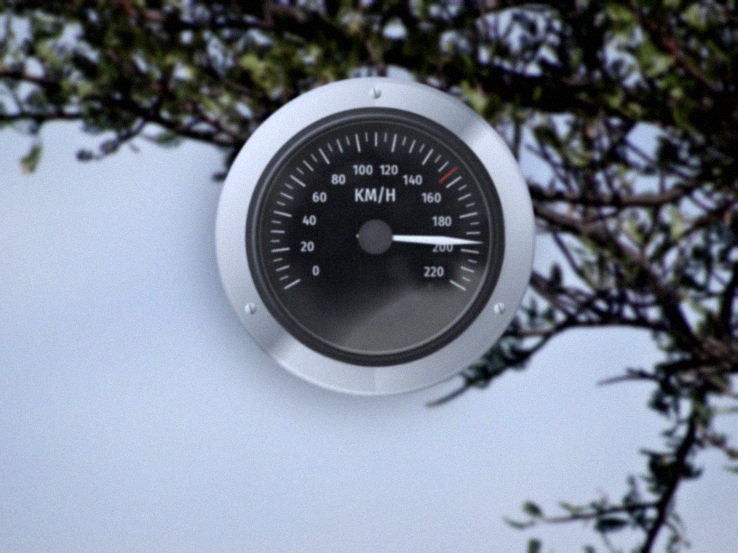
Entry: **195** km/h
